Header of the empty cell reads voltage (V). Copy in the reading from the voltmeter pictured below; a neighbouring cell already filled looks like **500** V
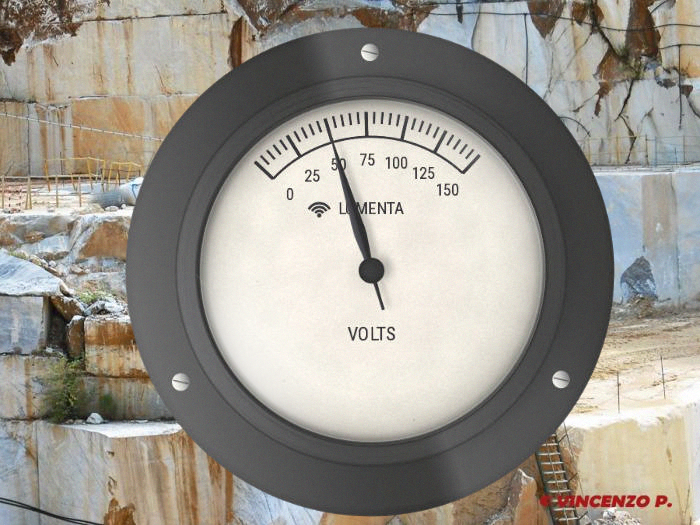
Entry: **50** V
